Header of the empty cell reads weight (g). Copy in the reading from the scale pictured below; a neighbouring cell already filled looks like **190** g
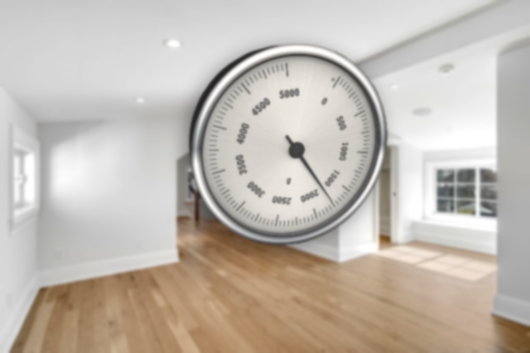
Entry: **1750** g
